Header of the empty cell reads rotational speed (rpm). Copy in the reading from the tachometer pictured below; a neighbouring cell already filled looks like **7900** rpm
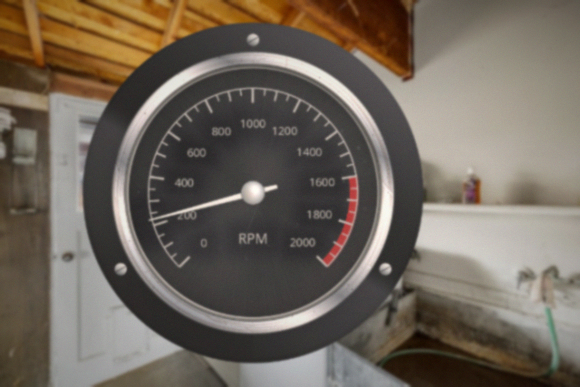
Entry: **225** rpm
